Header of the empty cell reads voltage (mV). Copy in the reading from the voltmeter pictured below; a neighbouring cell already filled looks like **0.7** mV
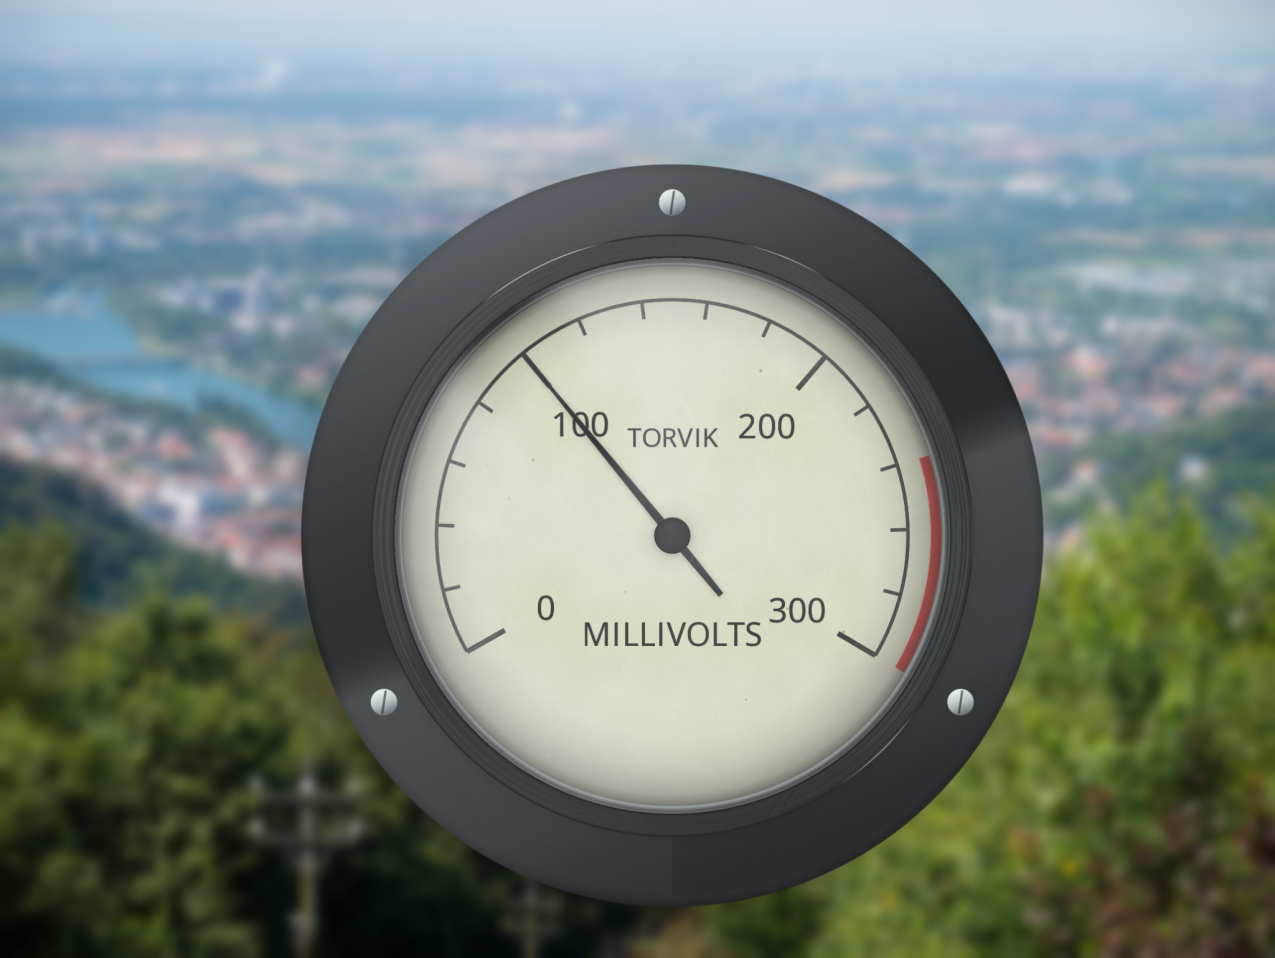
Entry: **100** mV
